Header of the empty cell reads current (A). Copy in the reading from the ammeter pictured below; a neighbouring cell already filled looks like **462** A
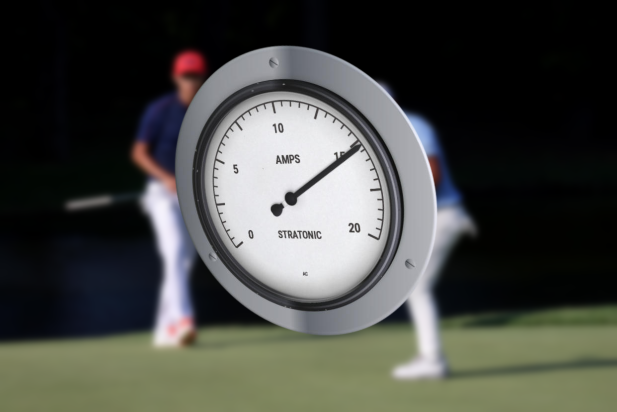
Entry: **15.25** A
